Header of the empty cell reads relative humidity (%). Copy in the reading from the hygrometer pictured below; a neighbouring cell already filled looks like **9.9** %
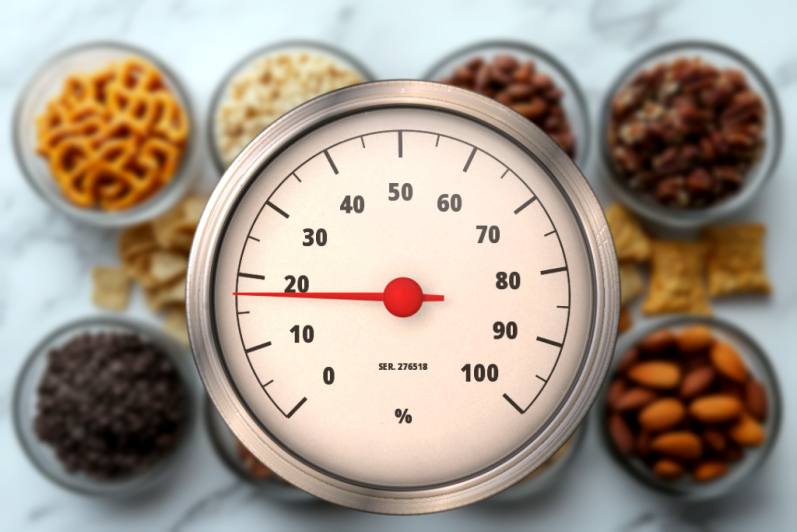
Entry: **17.5** %
